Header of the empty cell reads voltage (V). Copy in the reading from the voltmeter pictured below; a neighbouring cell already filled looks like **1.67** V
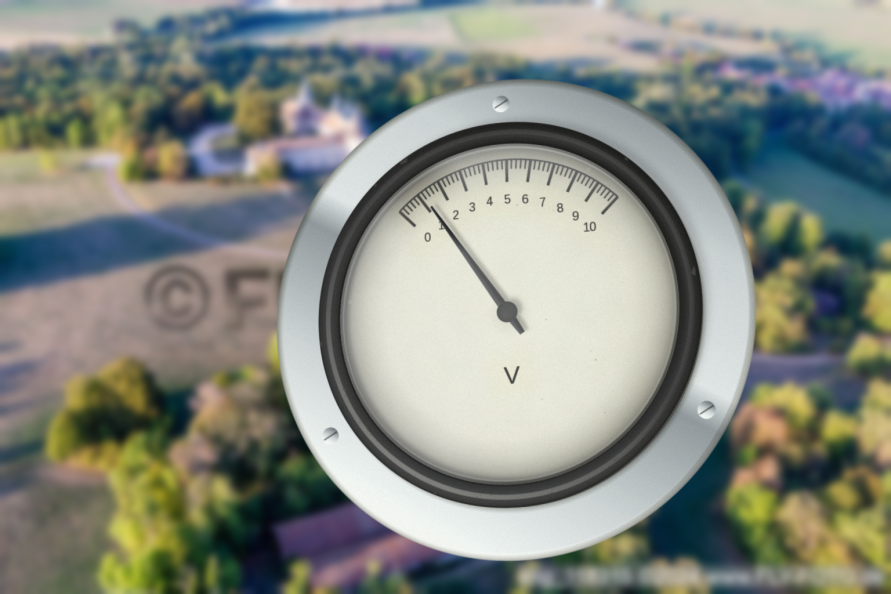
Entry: **1.2** V
